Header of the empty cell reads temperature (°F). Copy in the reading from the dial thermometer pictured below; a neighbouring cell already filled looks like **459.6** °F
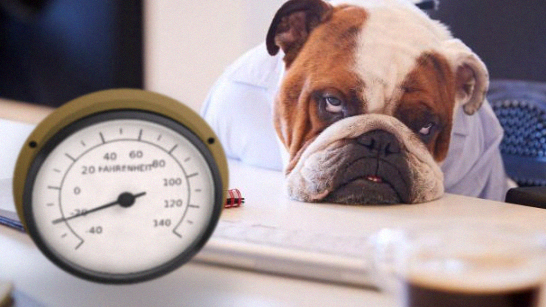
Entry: **-20** °F
